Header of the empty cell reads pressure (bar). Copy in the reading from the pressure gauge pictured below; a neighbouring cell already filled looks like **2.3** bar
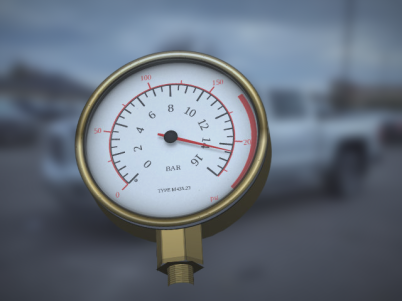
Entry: **14.5** bar
